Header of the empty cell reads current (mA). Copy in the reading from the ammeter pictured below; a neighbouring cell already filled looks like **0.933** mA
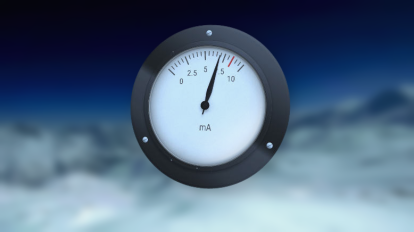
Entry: **7** mA
